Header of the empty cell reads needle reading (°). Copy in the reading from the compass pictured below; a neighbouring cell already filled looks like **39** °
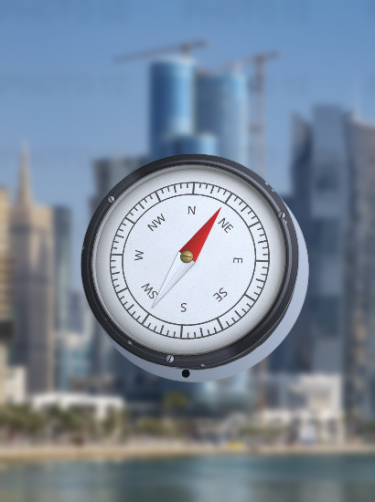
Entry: **30** °
